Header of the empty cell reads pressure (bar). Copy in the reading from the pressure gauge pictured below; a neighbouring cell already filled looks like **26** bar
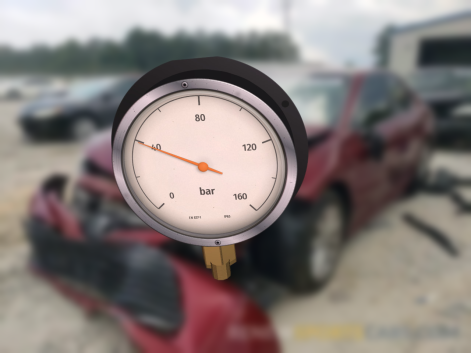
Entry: **40** bar
